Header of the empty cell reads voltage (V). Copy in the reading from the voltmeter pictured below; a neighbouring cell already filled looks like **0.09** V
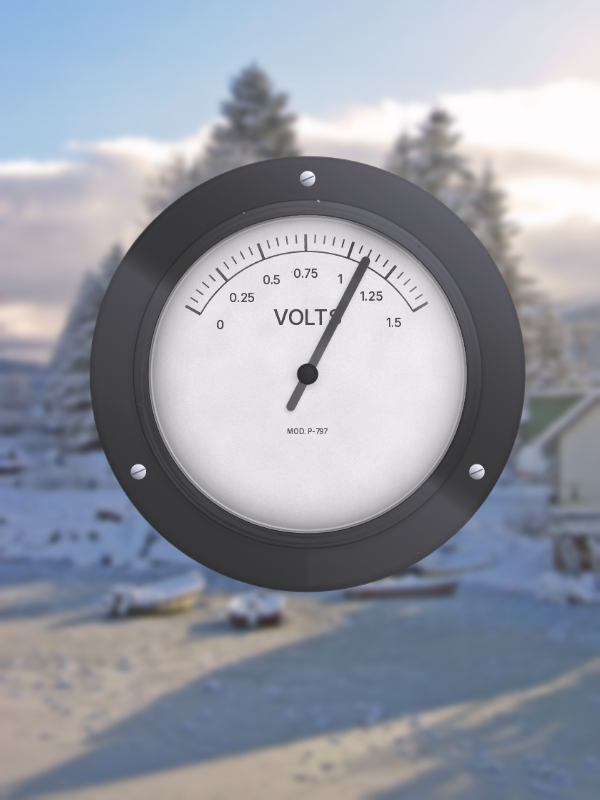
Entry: **1.1** V
